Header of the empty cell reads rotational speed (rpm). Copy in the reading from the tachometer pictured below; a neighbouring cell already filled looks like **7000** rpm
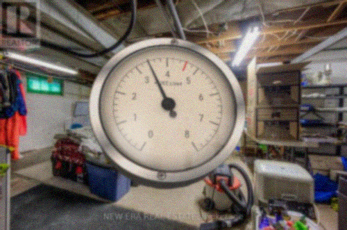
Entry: **3400** rpm
